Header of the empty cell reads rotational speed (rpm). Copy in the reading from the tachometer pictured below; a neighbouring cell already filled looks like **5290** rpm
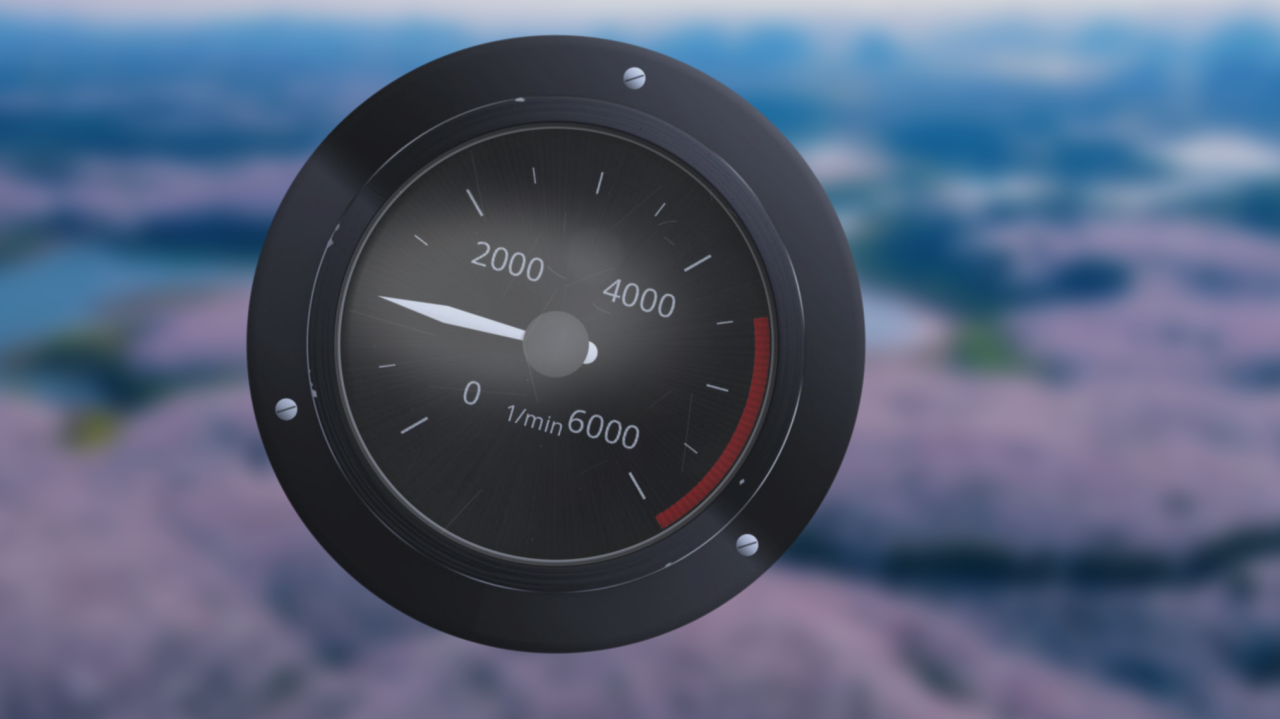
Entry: **1000** rpm
